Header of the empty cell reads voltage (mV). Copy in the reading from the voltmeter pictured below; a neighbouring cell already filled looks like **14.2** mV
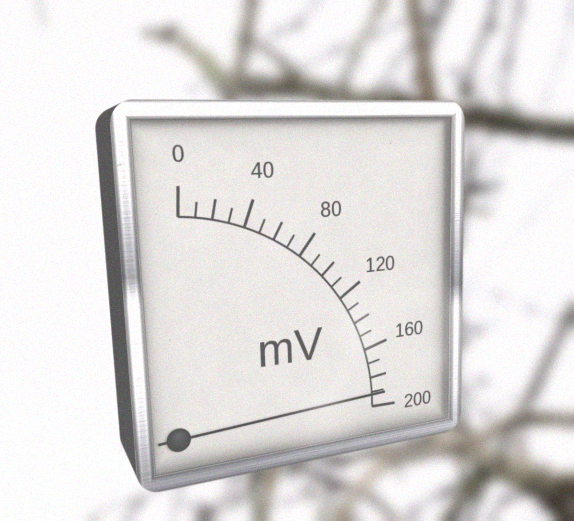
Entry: **190** mV
